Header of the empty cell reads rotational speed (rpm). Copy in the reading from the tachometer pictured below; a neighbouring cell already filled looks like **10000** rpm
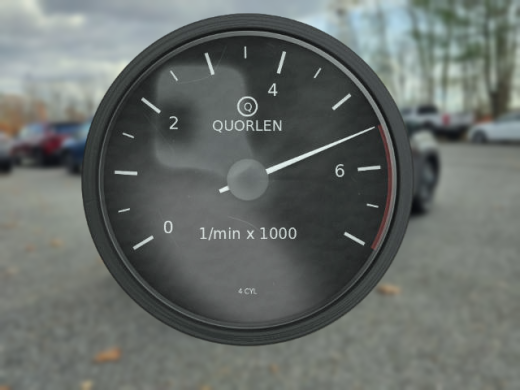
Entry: **5500** rpm
